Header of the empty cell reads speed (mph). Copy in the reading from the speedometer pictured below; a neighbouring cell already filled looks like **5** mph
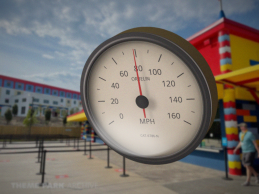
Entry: **80** mph
